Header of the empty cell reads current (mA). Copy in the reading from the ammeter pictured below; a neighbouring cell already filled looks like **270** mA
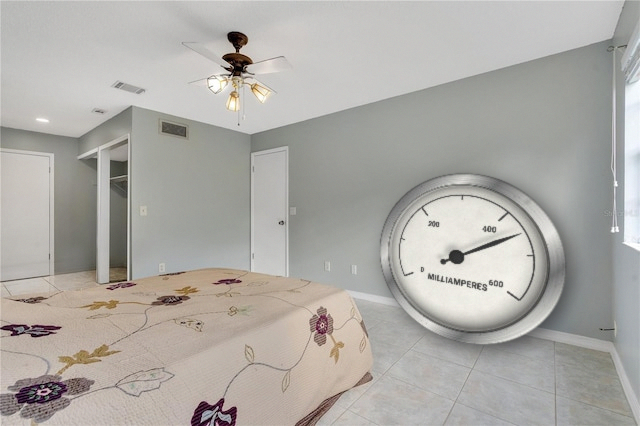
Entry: **450** mA
